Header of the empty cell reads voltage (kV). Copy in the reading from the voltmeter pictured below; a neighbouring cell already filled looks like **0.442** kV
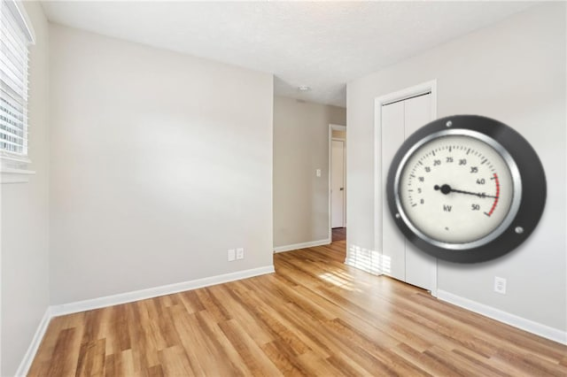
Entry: **45** kV
